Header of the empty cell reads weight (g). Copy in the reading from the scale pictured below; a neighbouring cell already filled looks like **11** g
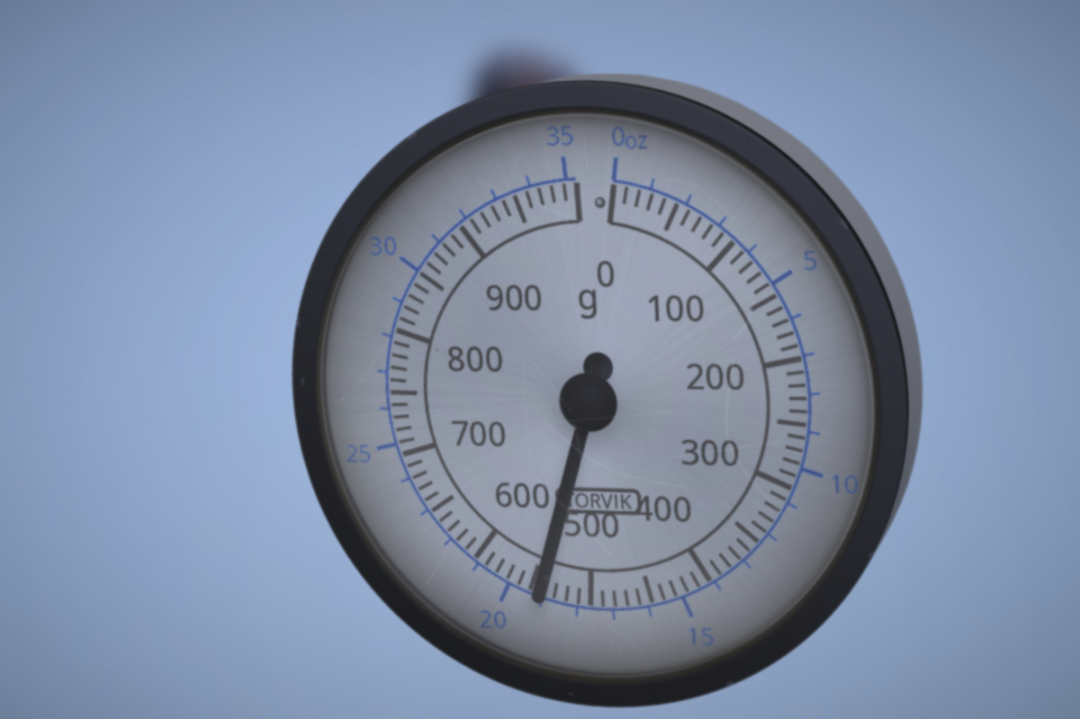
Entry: **540** g
